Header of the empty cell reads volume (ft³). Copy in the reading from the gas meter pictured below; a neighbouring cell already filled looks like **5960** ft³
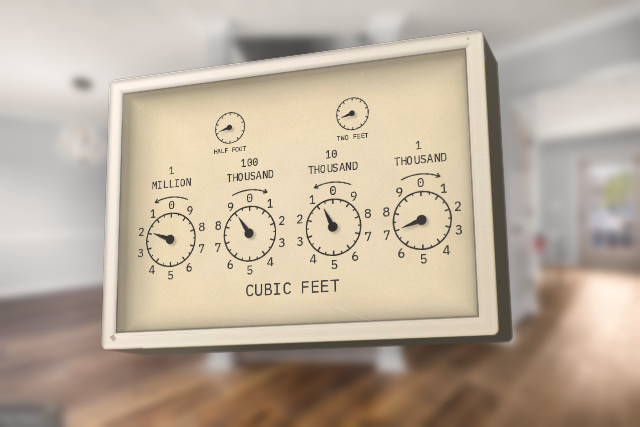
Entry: **190700** ft³
